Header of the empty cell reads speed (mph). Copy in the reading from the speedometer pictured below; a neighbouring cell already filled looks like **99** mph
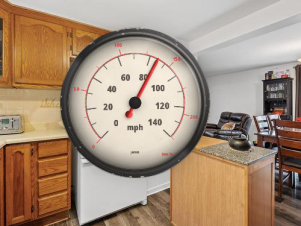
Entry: **85** mph
